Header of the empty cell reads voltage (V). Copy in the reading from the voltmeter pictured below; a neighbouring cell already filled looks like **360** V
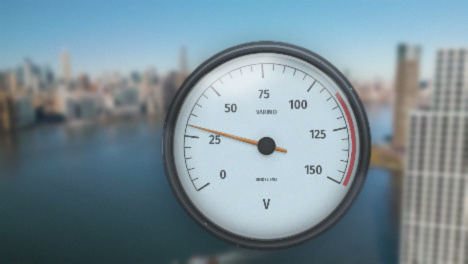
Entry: **30** V
